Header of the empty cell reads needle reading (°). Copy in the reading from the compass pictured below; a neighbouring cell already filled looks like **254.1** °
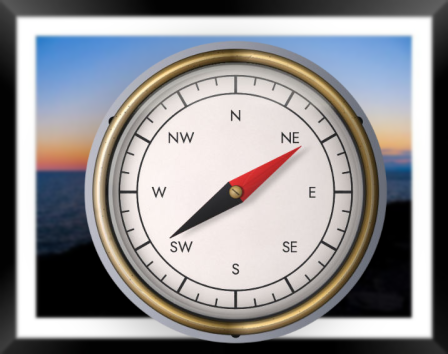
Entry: **55** °
